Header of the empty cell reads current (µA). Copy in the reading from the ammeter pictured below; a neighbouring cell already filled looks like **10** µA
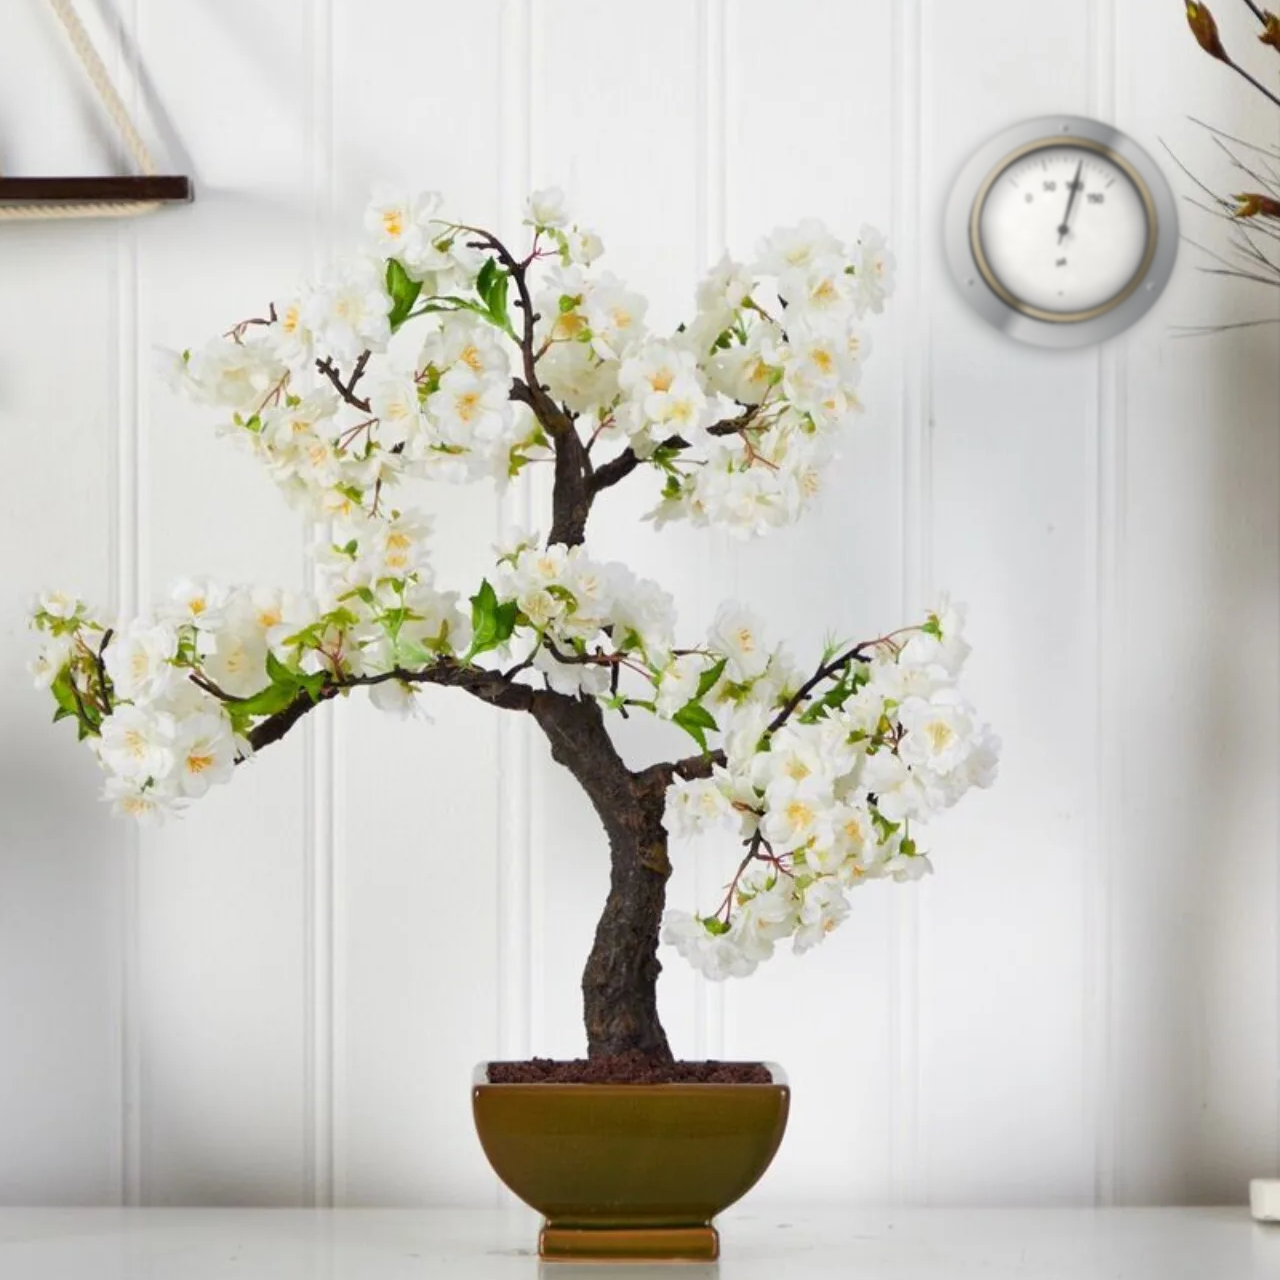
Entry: **100** µA
